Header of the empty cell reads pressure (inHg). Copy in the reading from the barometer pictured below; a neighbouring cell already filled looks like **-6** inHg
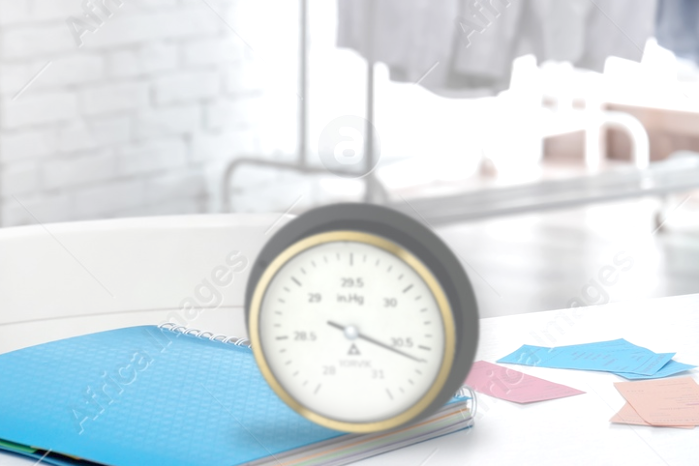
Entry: **30.6** inHg
